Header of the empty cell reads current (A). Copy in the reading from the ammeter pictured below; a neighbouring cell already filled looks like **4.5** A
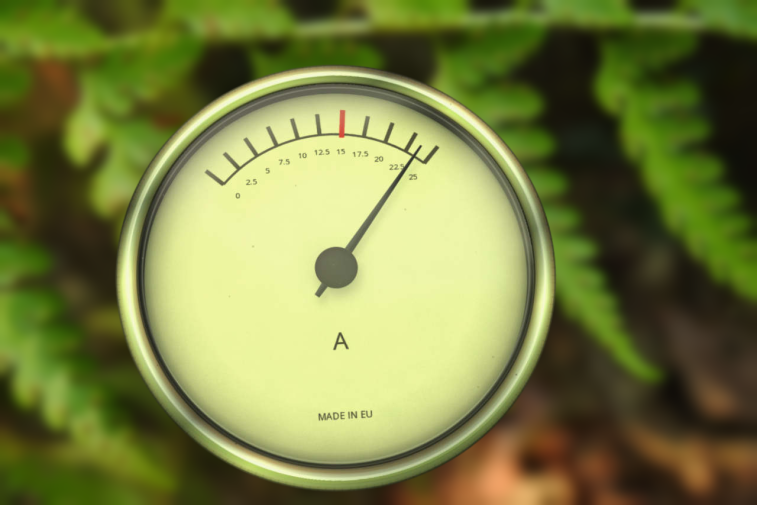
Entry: **23.75** A
